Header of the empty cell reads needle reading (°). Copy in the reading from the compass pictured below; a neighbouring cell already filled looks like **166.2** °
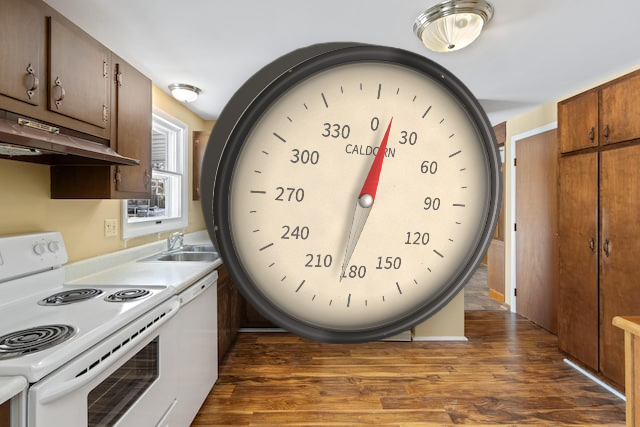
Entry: **10** °
